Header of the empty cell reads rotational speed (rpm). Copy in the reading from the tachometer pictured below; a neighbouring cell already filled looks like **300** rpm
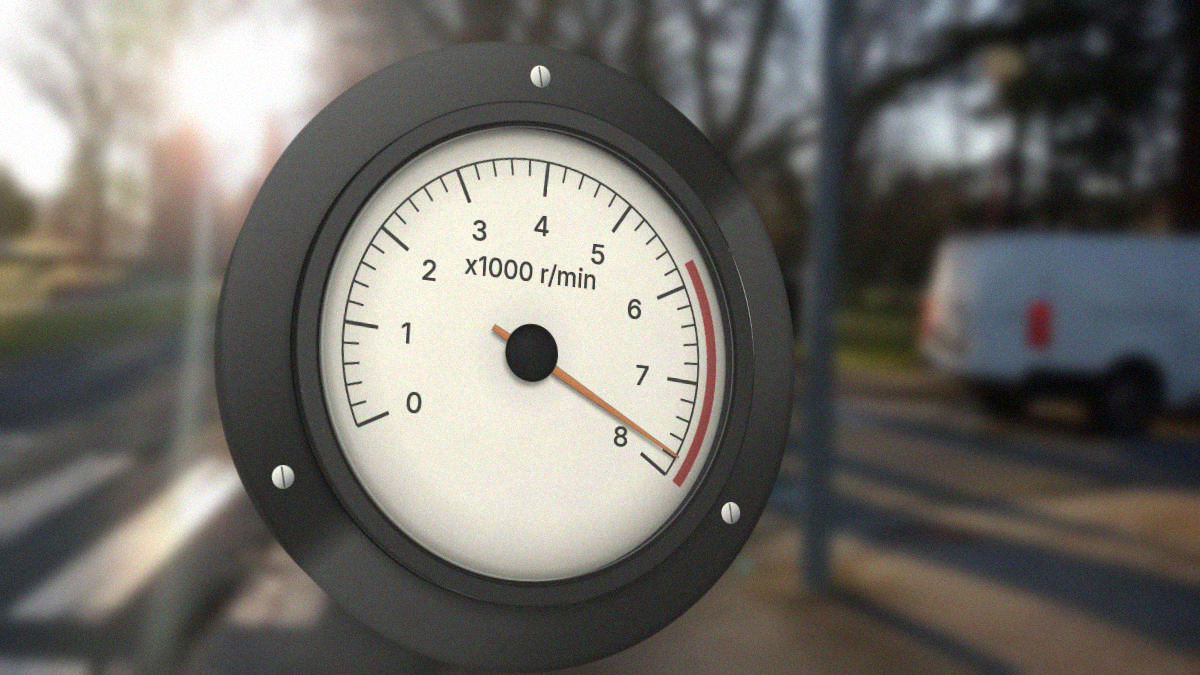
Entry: **7800** rpm
